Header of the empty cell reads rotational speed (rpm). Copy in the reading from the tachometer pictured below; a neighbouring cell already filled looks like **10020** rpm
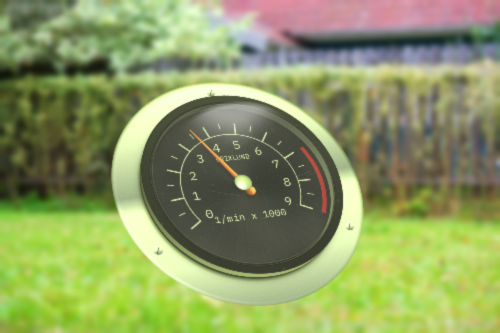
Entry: **3500** rpm
